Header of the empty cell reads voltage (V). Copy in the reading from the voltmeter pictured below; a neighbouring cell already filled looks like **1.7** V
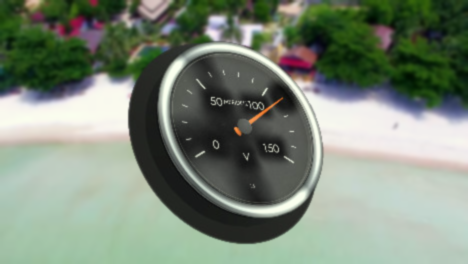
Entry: **110** V
